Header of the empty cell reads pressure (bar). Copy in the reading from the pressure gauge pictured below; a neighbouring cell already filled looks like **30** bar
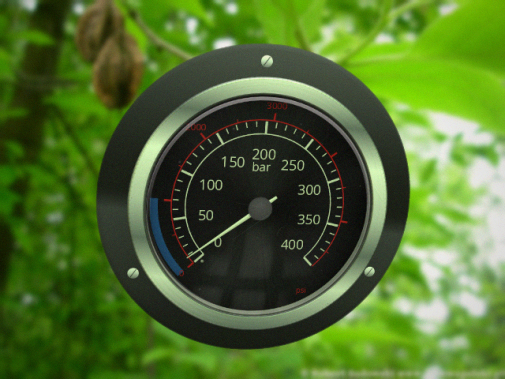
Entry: **10** bar
